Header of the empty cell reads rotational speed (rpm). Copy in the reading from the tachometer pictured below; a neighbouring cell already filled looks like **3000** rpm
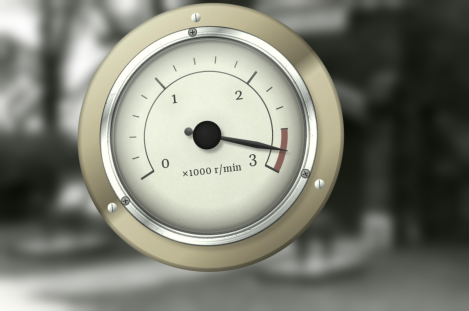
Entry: **2800** rpm
